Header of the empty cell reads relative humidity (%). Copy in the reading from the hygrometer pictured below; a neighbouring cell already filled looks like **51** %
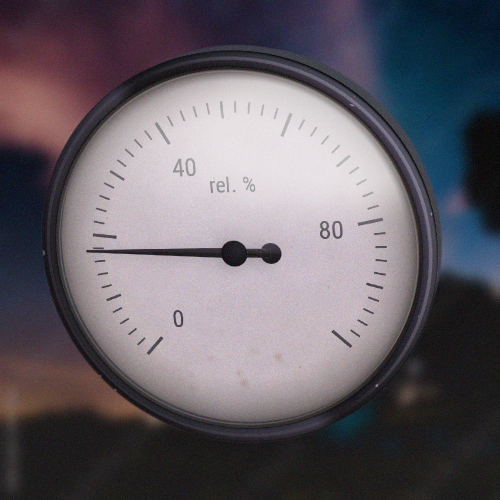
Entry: **18** %
